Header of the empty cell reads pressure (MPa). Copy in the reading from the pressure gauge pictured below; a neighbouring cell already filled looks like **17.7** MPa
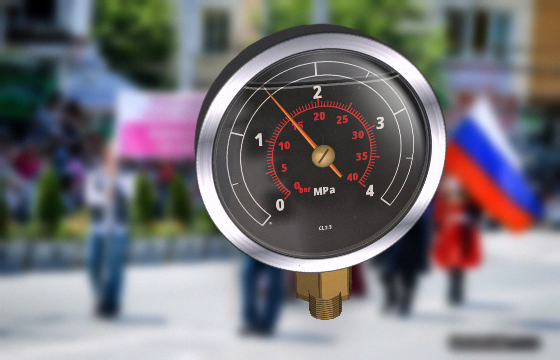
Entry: **1.5** MPa
